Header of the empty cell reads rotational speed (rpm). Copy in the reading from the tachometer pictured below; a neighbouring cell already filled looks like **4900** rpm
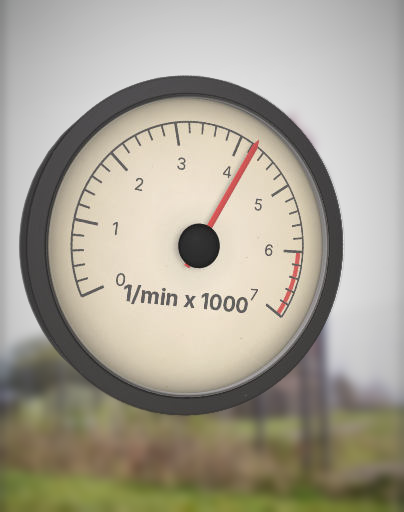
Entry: **4200** rpm
